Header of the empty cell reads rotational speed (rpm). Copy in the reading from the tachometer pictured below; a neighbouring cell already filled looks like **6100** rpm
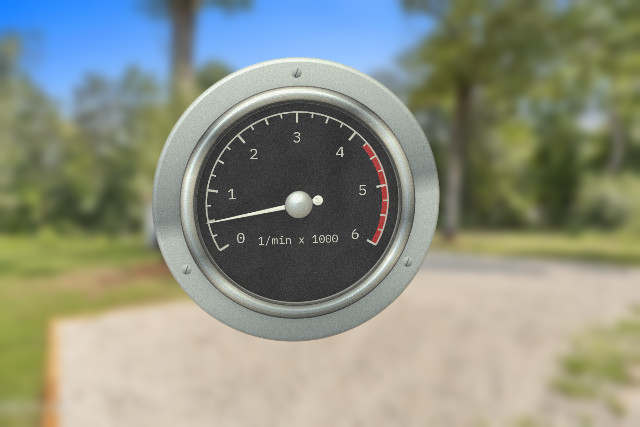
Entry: **500** rpm
